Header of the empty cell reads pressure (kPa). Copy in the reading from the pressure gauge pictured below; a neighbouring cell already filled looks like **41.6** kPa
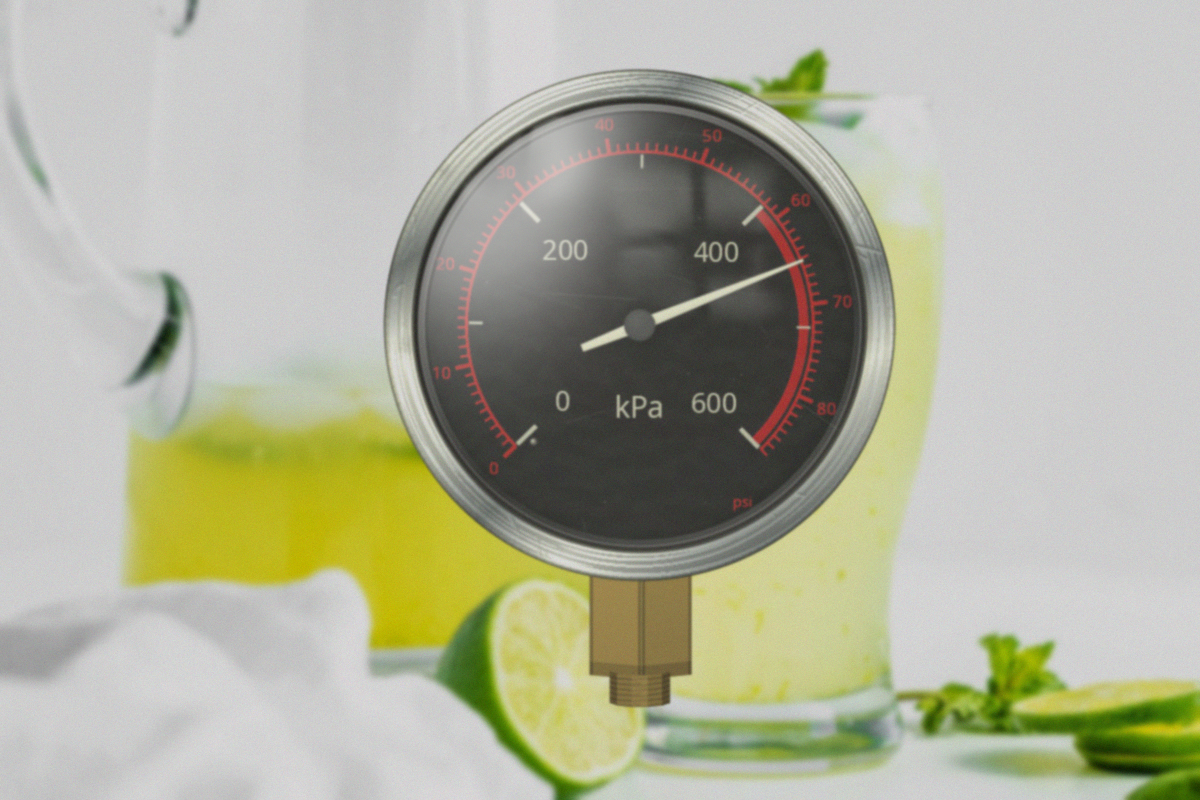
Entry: **450** kPa
